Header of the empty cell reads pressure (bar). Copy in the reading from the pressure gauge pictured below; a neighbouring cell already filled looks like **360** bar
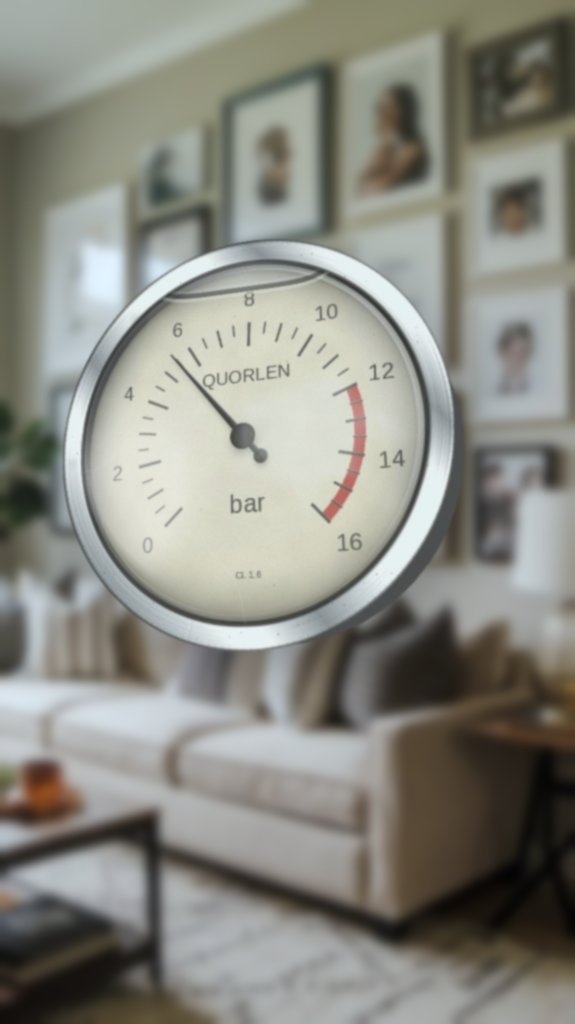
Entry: **5.5** bar
